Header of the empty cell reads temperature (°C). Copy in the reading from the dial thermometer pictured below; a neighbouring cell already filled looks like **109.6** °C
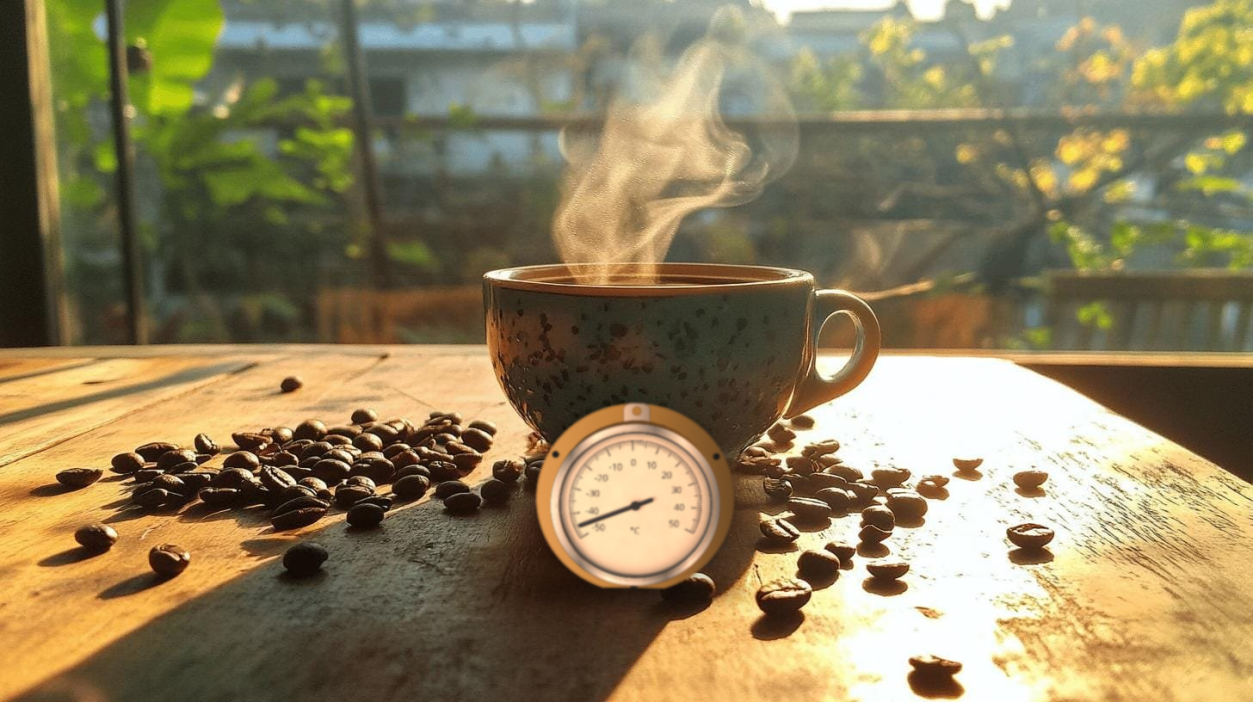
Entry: **-45** °C
